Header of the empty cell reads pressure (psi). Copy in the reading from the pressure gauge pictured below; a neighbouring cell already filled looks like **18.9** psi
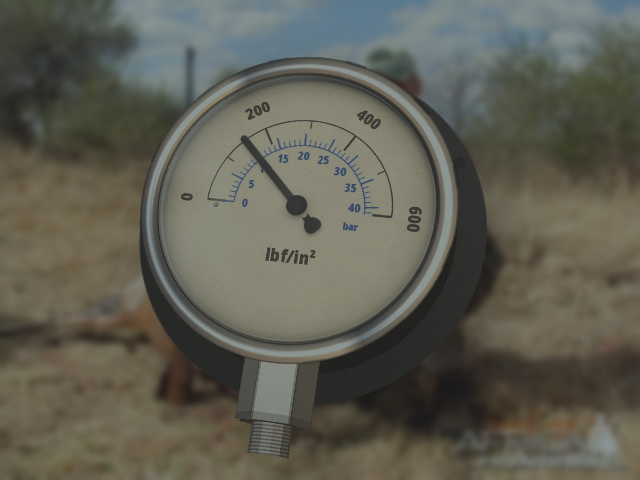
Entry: **150** psi
